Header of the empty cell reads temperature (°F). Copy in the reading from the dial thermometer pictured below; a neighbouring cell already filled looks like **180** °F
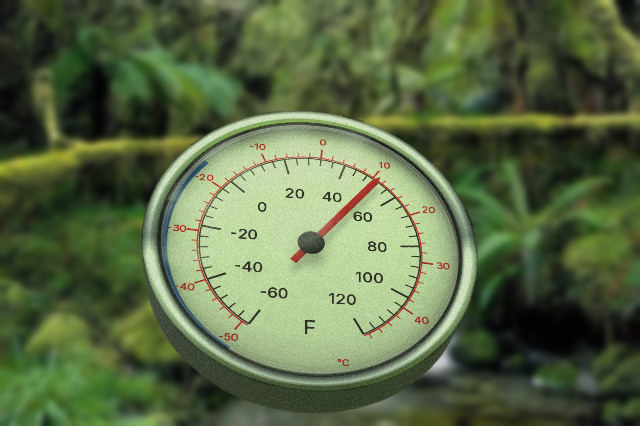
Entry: **52** °F
